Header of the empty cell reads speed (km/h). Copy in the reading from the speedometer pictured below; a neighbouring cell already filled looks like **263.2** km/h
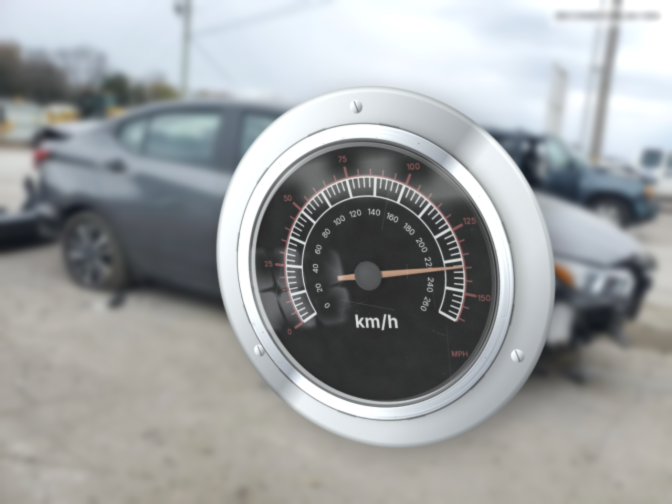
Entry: **224** km/h
